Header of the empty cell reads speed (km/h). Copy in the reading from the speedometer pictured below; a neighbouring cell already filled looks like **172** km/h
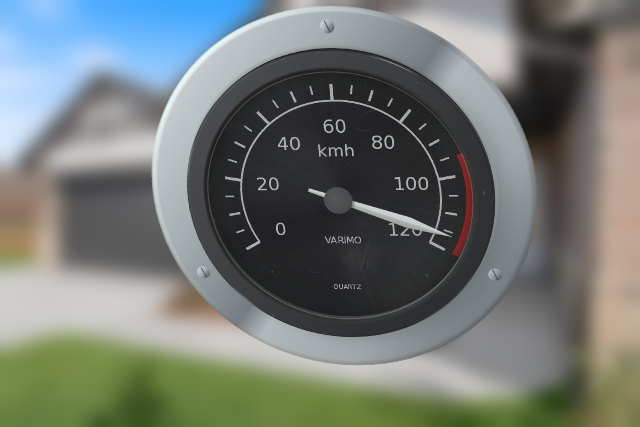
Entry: **115** km/h
